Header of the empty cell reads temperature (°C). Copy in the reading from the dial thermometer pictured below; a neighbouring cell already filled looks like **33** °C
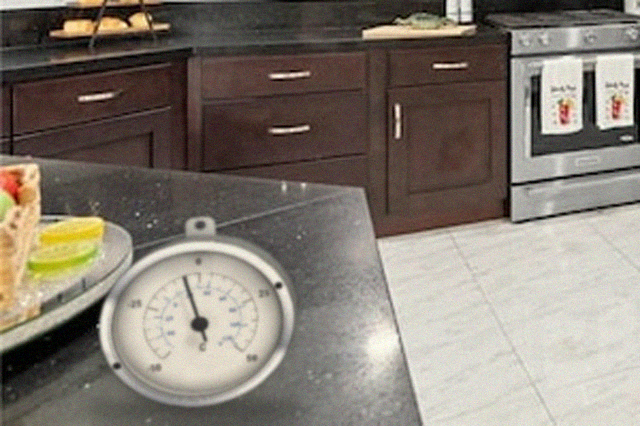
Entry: **-5** °C
